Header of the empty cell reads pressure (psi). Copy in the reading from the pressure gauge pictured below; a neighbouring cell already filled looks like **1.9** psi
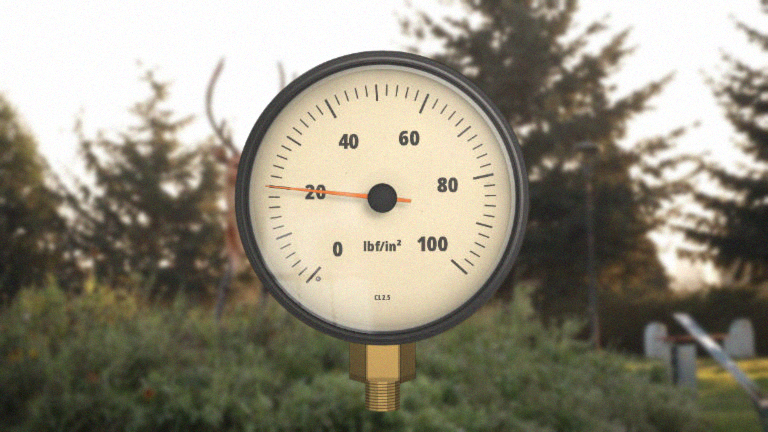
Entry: **20** psi
